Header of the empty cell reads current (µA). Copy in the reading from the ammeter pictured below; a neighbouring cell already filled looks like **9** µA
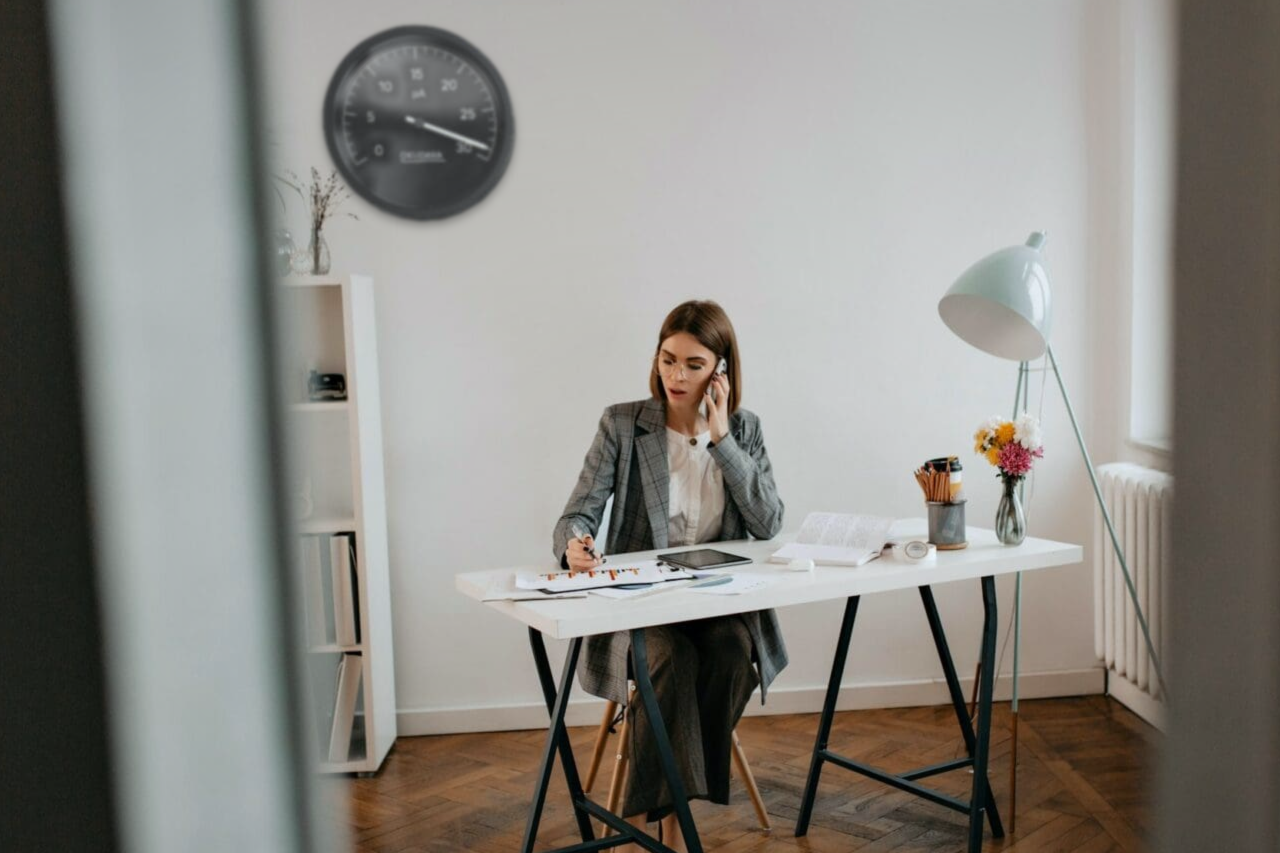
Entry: **29** µA
